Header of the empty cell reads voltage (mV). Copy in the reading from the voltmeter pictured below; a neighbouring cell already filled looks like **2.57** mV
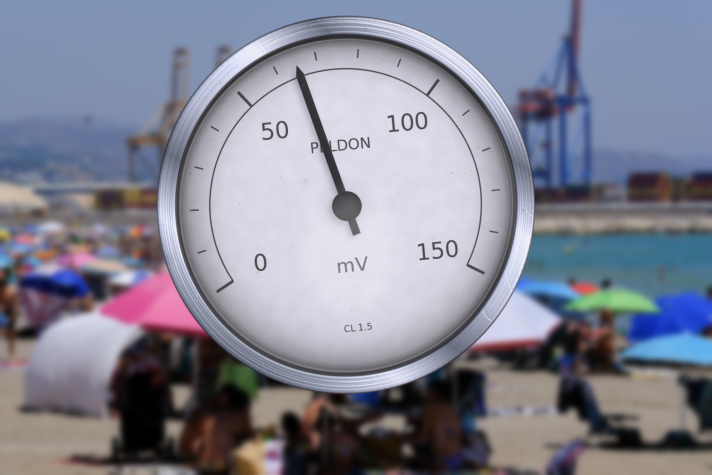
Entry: **65** mV
